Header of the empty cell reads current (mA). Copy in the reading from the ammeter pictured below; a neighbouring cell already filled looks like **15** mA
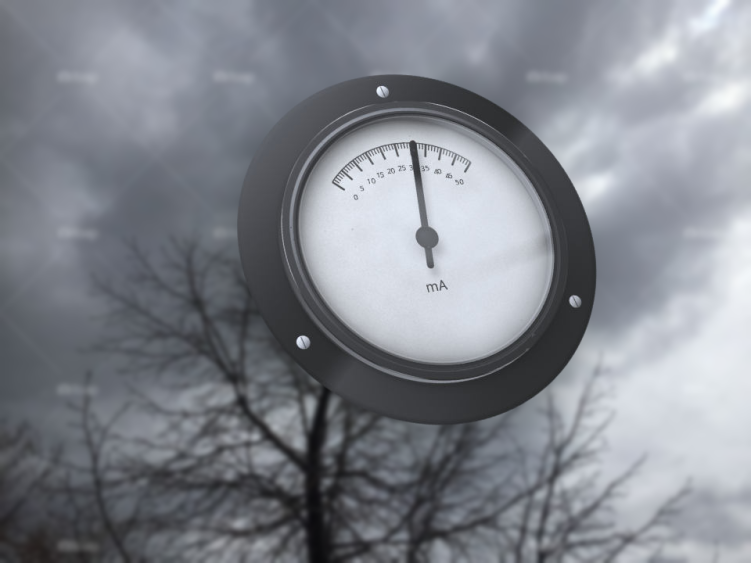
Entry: **30** mA
